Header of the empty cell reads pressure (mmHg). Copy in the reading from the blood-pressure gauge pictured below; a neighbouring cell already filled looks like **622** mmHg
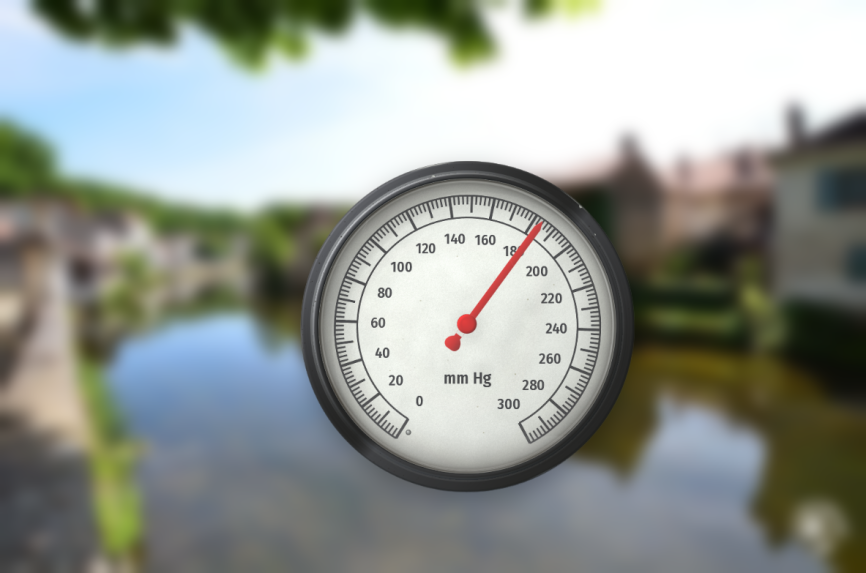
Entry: **184** mmHg
